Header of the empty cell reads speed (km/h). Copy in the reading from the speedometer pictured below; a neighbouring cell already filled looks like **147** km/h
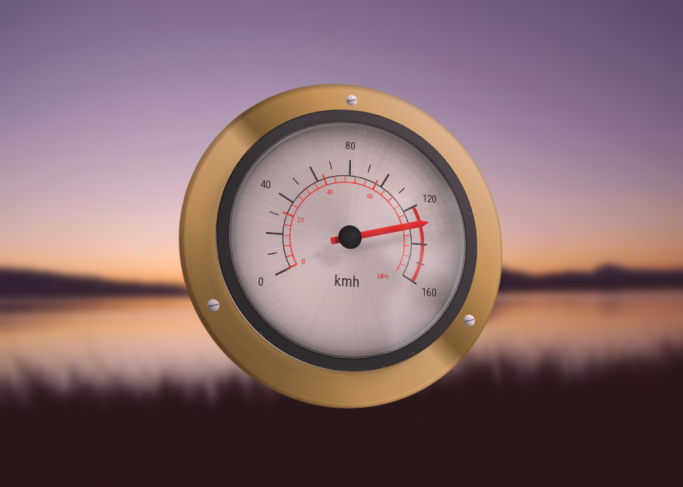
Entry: **130** km/h
